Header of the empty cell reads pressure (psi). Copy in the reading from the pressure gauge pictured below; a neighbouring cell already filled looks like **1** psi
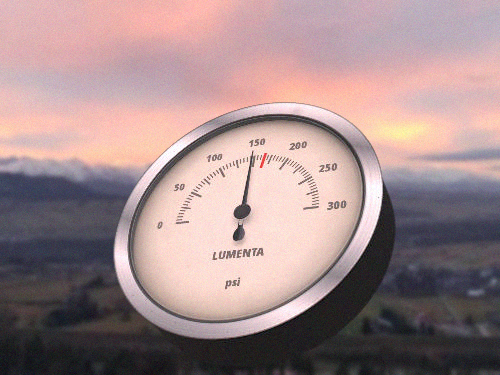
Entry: **150** psi
